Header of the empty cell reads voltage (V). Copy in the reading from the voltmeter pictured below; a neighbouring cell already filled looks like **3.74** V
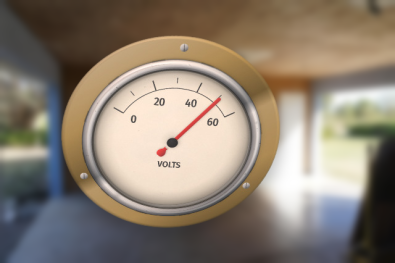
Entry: **50** V
